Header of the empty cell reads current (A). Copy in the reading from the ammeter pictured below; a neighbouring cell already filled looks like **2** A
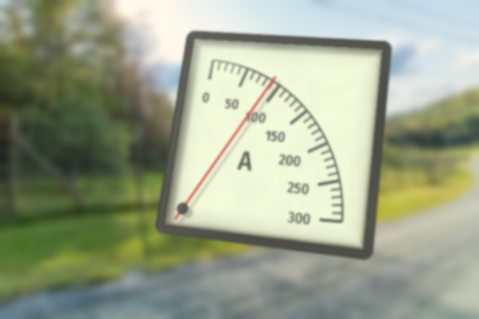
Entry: **90** A
